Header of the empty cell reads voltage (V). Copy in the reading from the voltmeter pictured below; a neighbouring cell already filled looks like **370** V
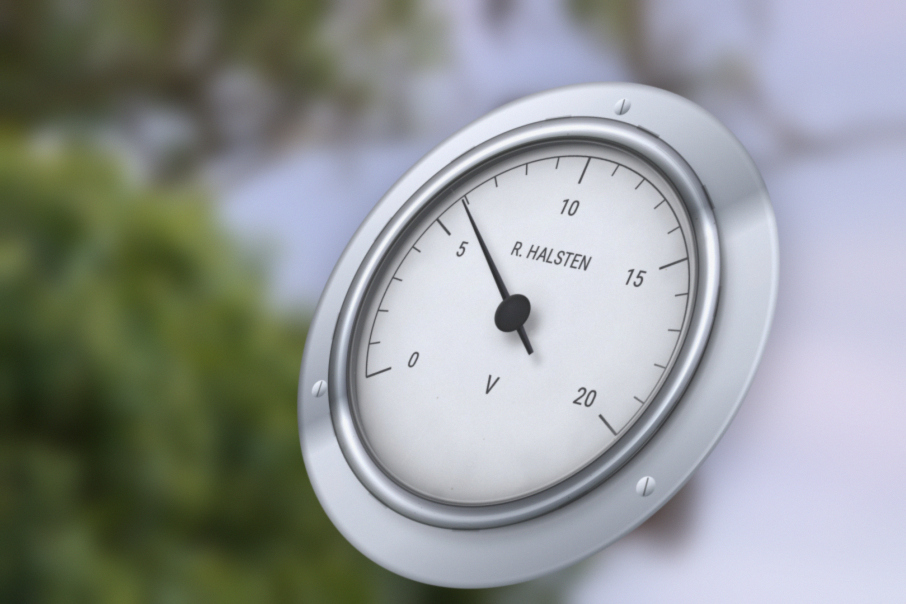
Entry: **6** V
